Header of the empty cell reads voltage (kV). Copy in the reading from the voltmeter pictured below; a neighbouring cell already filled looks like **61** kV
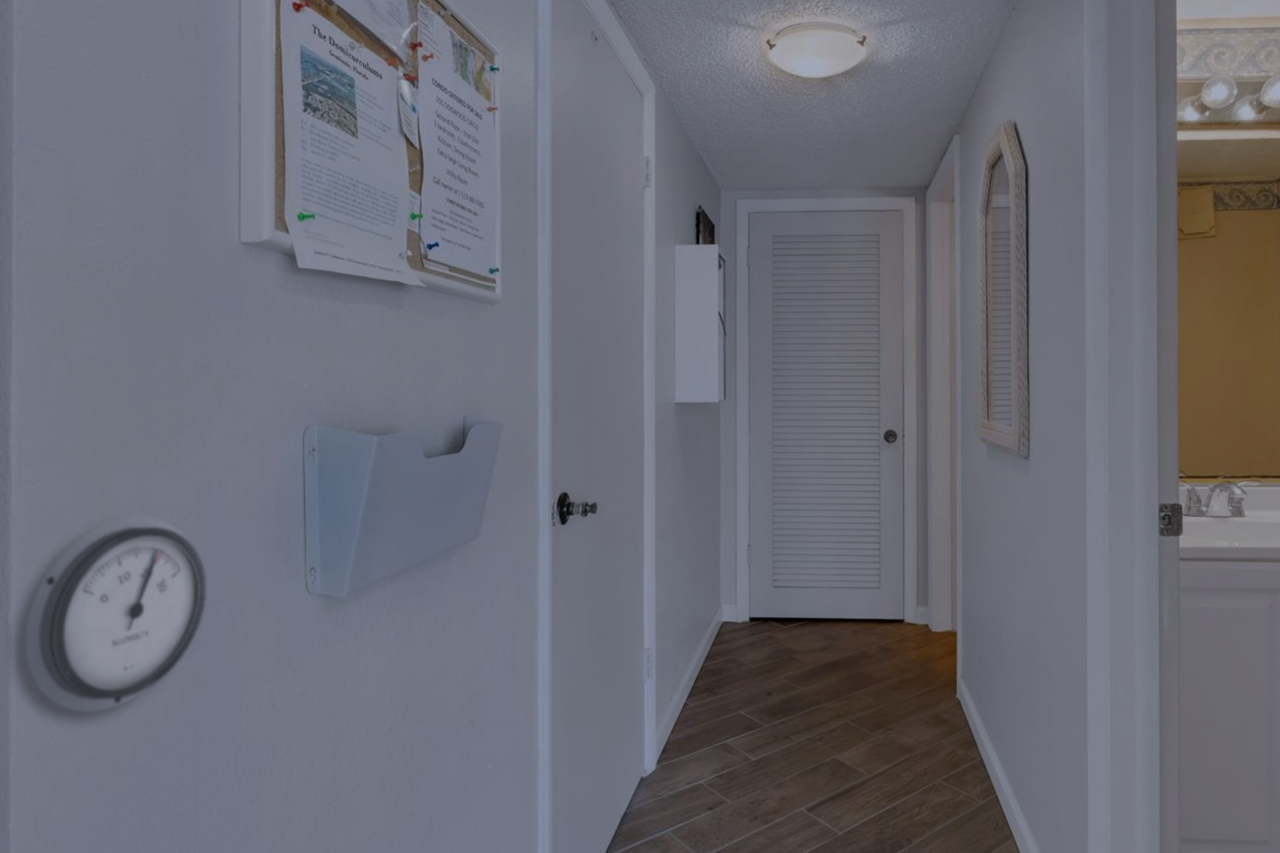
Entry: **20** kV
